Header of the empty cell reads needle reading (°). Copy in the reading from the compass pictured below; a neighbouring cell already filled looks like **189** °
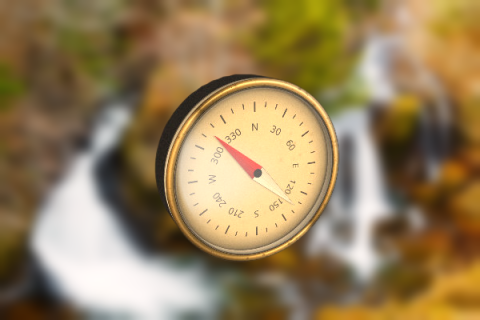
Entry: **315** °
